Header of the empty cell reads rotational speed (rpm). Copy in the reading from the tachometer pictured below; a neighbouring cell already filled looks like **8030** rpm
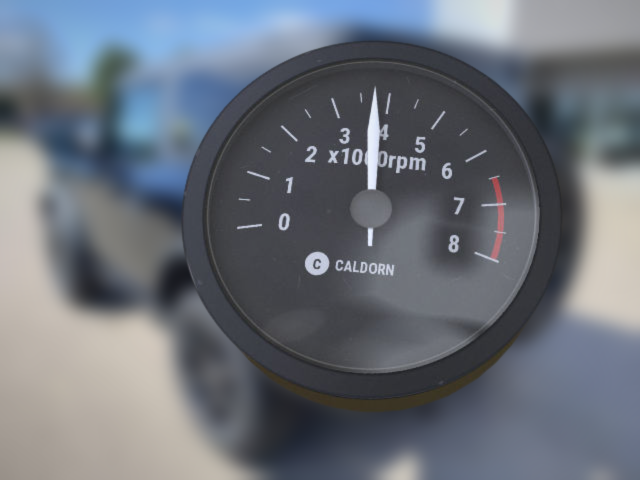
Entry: **3750** rpm
